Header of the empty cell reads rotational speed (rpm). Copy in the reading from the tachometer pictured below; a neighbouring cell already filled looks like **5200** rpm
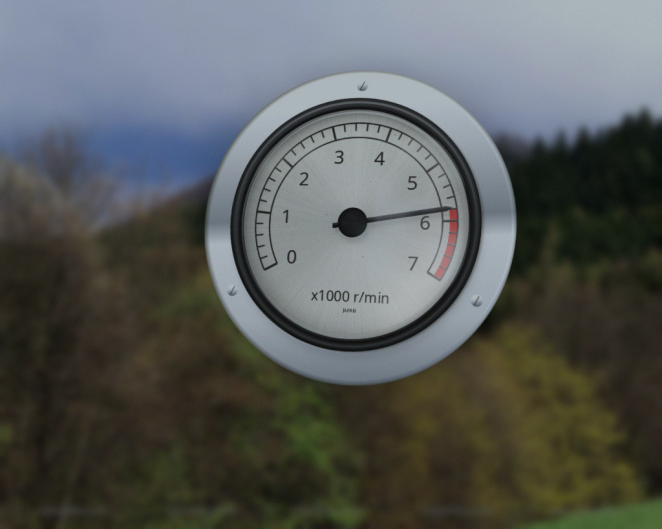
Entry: **5800** rpm
